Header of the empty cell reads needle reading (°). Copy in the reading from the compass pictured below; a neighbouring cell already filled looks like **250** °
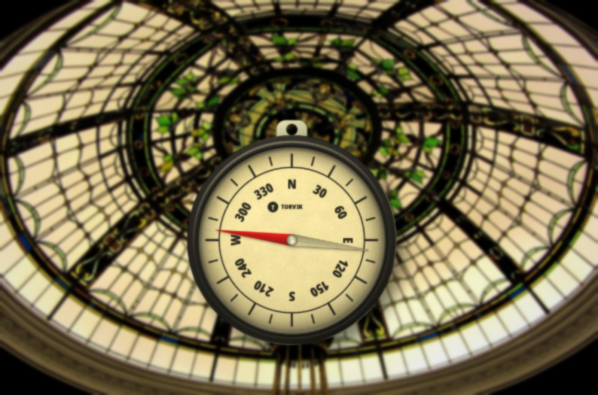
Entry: **277.5** °
